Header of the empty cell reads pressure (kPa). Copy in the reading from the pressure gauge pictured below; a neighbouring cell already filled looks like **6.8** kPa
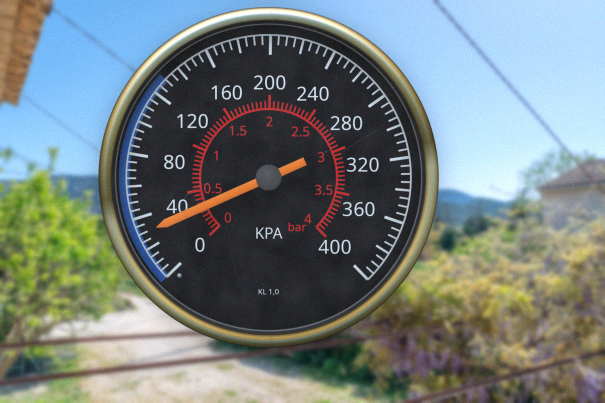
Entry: **30** kPa
